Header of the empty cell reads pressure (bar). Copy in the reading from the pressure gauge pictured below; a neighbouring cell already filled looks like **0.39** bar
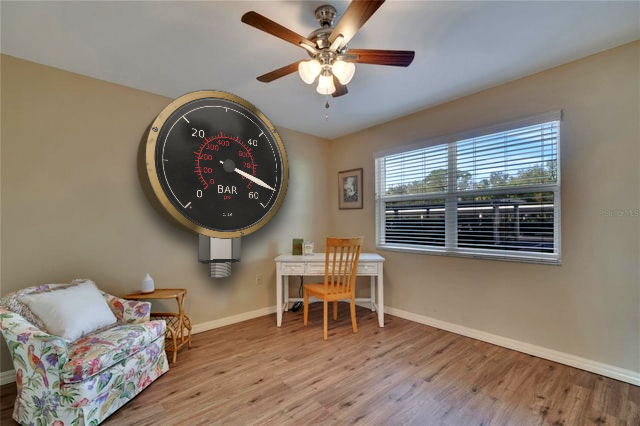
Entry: **55** bar
